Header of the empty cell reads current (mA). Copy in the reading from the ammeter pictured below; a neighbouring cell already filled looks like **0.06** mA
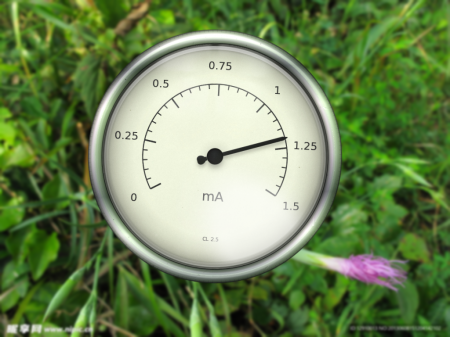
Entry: **1.2** mA
